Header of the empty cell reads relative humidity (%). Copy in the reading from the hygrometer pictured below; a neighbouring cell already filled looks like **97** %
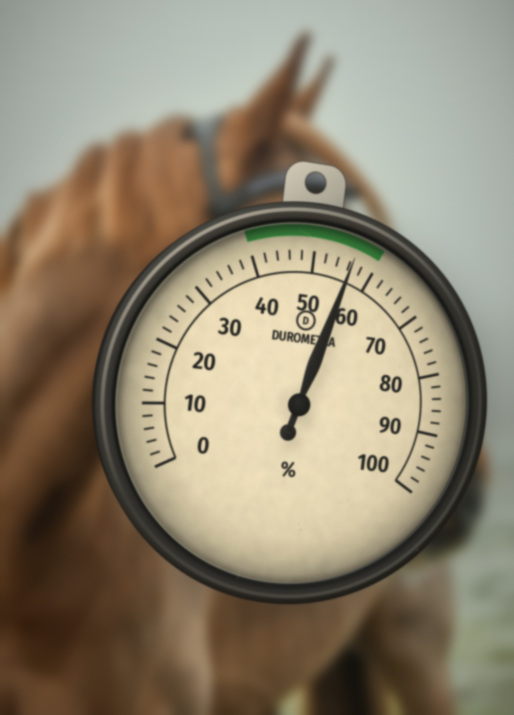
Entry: **56** %
